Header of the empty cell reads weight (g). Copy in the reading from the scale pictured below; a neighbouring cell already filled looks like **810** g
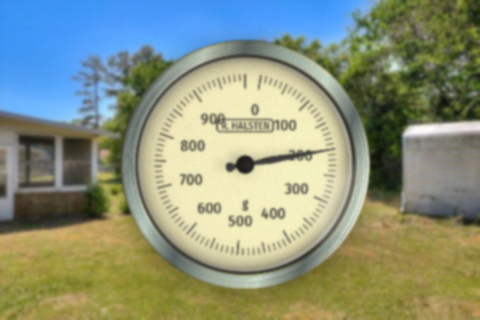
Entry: **200** g
